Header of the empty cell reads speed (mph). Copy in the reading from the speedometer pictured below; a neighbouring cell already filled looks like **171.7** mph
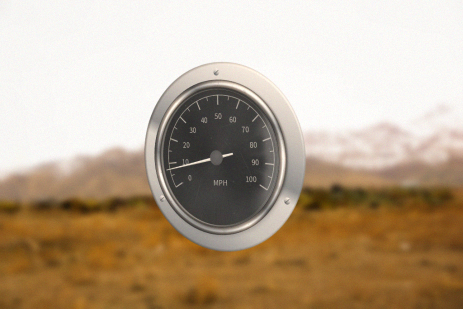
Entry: **7.5** mph
